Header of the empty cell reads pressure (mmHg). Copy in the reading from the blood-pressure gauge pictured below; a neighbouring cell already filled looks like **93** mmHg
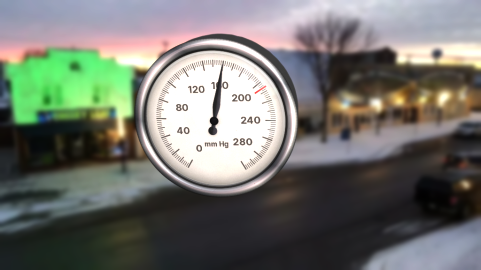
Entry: **160** mmHg
